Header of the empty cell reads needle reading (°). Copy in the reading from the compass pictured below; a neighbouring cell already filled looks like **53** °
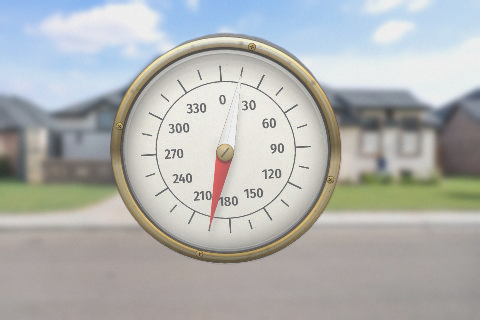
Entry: **195** °
